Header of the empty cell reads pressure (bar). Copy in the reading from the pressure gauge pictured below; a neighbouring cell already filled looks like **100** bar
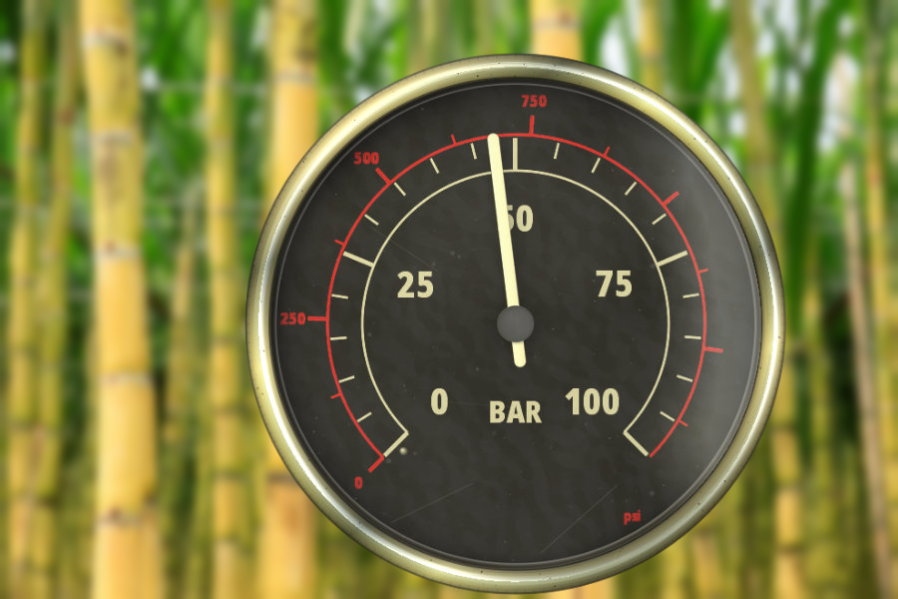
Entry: **47.5** bar
